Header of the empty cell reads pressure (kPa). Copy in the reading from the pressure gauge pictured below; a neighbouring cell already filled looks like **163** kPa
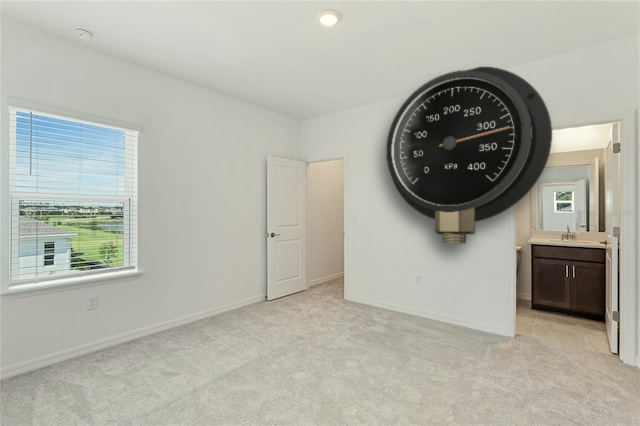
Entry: **320** kPa
